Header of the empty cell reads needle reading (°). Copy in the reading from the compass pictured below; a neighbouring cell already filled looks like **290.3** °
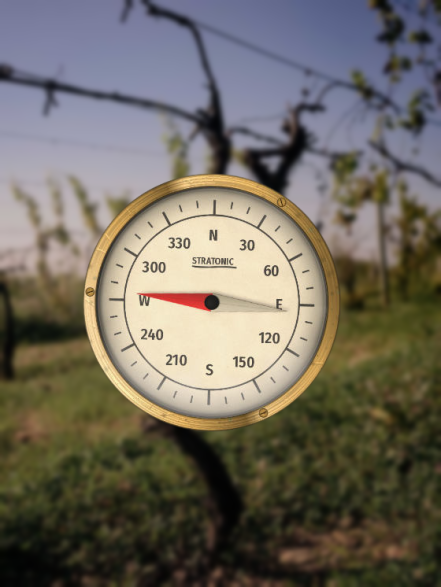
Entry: **275** °
